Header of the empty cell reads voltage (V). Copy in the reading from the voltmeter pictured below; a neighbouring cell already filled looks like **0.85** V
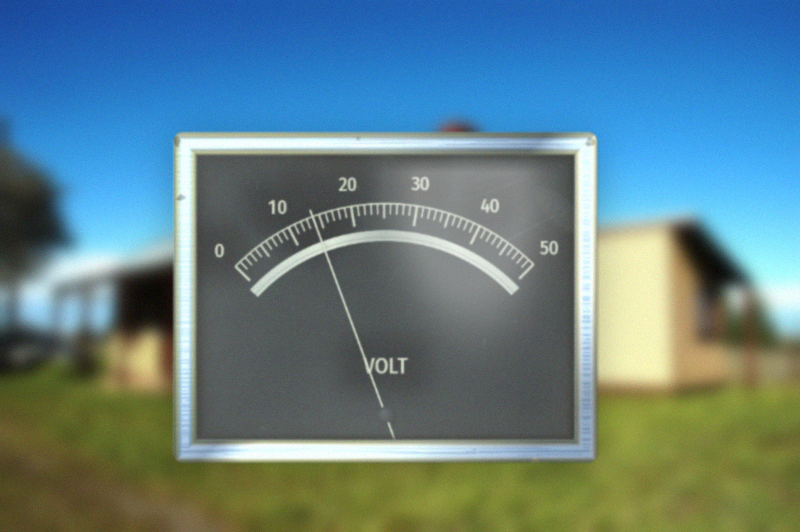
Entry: **14** V
